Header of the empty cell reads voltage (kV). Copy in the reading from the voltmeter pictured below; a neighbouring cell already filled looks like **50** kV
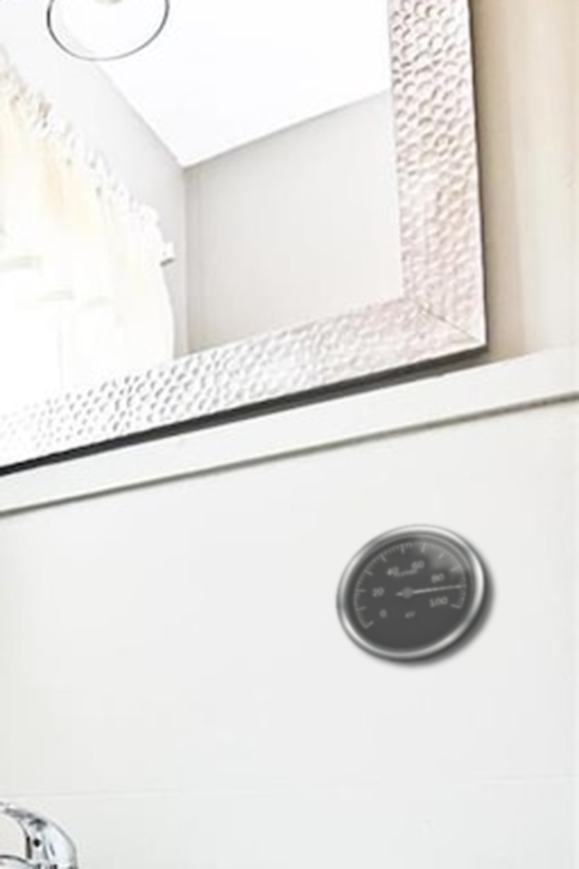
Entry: **90** kV
